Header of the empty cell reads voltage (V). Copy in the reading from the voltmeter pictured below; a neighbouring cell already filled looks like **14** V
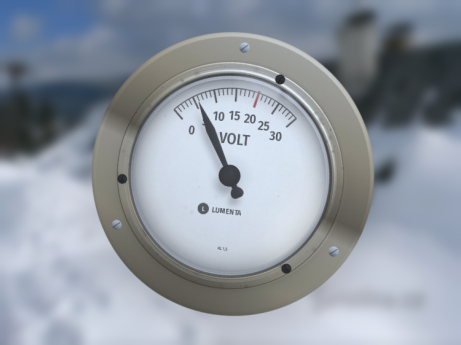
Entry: **6** V
